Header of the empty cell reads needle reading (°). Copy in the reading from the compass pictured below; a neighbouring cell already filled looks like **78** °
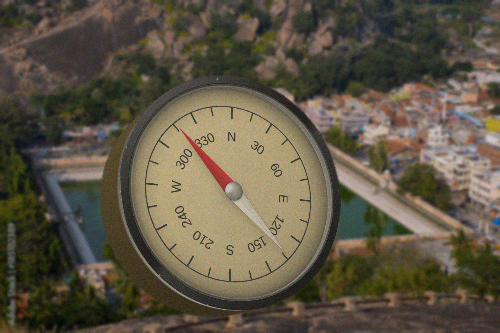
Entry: **315** °
